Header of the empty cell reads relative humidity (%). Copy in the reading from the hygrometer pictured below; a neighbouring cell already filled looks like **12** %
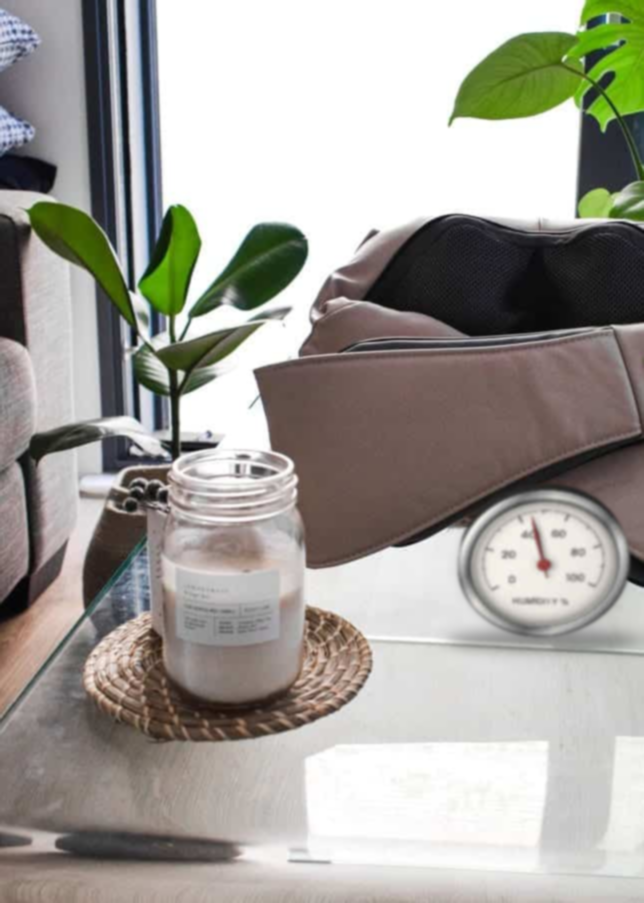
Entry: **45** %
